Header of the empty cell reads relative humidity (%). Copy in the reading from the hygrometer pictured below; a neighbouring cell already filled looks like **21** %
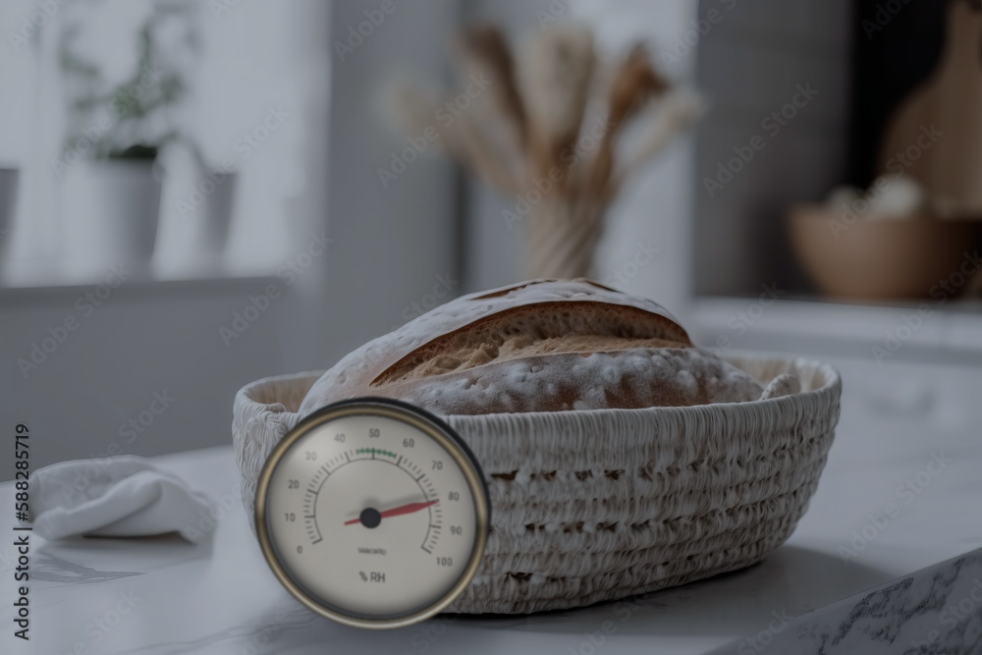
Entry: **80** %
